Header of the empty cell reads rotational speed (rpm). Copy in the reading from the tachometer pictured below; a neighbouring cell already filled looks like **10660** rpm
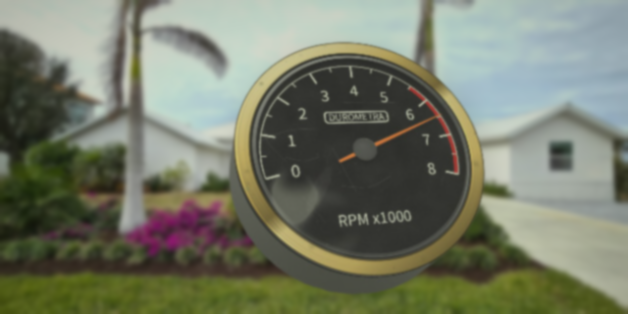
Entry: **6500** rpm
